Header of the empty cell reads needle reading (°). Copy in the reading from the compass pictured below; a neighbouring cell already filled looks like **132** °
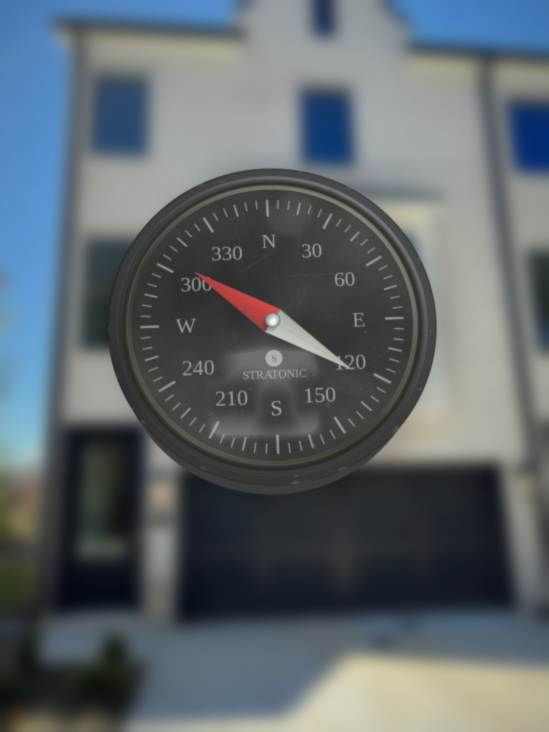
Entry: **305** °
